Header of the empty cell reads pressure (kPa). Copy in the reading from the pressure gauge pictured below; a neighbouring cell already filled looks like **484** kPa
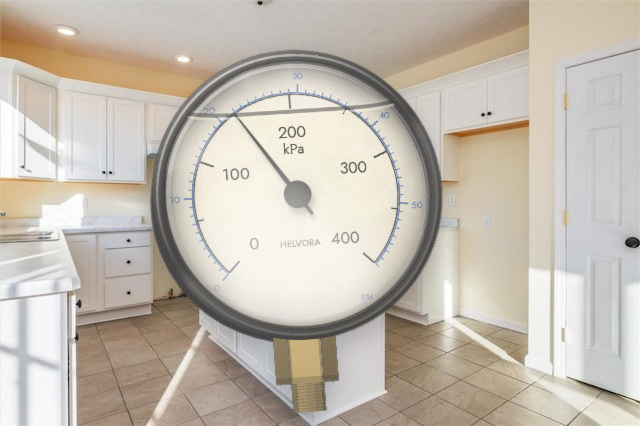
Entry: **150** kPa
